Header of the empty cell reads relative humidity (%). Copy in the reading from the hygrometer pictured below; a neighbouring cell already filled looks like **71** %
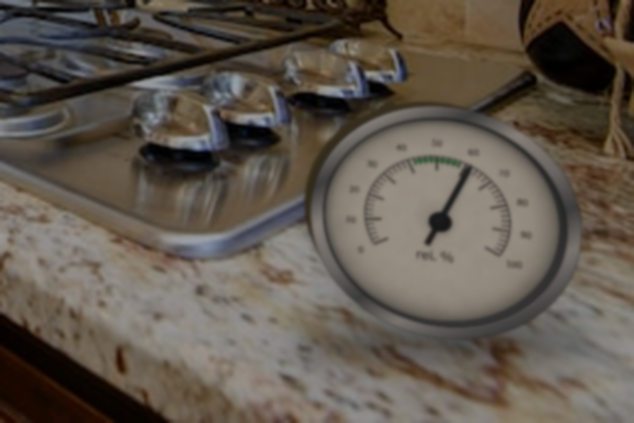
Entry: **60** %
